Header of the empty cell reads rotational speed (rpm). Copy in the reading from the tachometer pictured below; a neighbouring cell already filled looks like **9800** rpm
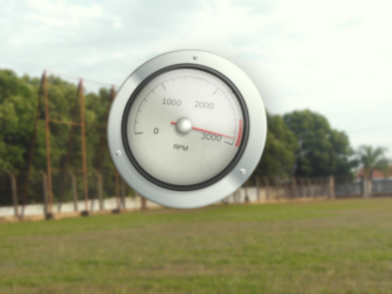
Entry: **2900** rpm
